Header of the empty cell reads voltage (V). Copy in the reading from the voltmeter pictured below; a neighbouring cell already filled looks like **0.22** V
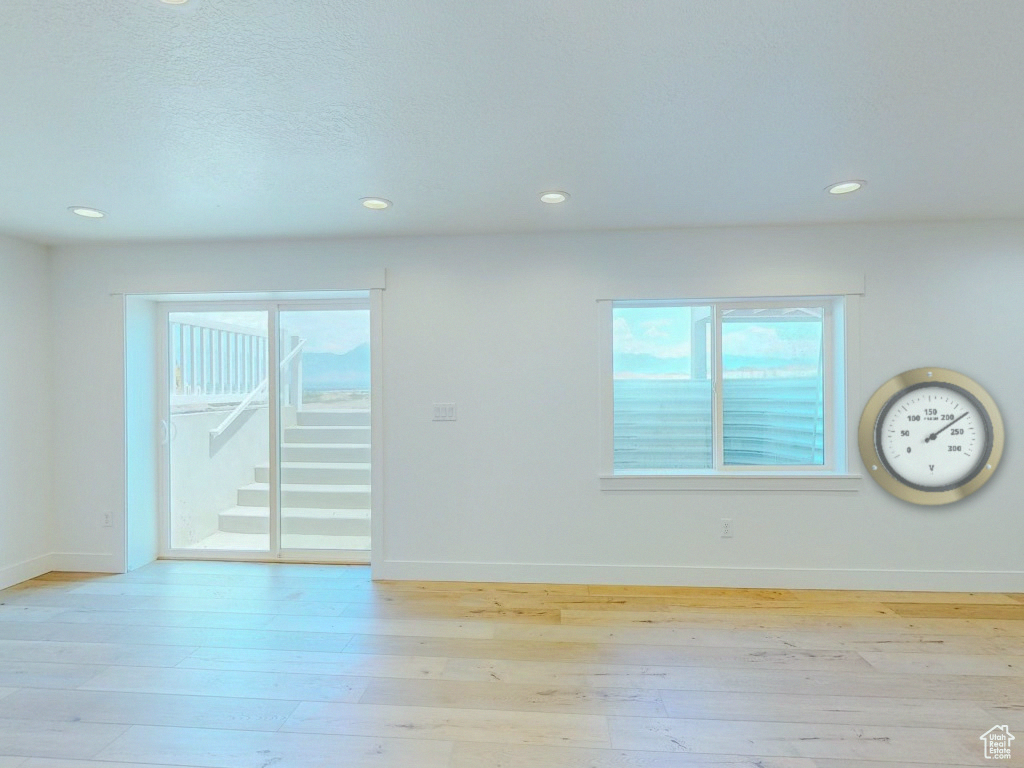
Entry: **220** V
